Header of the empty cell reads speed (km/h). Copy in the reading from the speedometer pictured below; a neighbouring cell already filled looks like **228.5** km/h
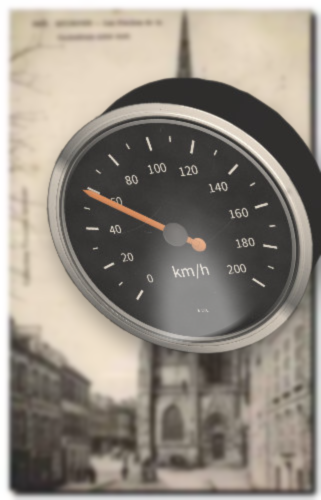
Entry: **60** km/h
